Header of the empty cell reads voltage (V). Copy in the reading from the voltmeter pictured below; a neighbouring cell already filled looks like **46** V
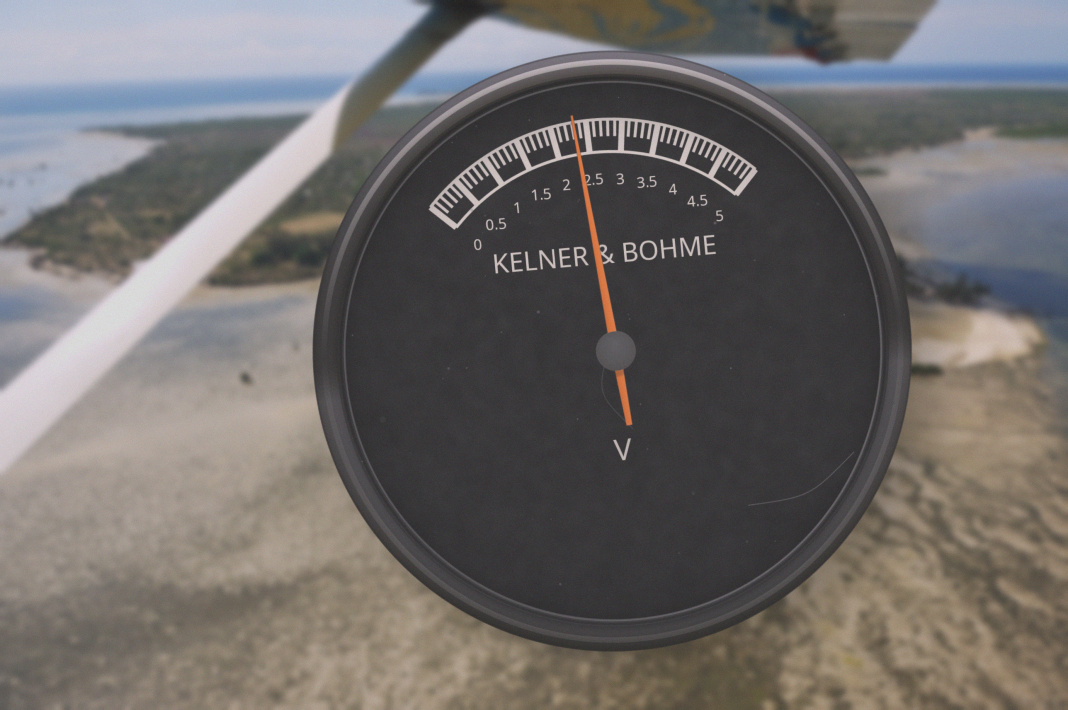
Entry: **2.3** V
